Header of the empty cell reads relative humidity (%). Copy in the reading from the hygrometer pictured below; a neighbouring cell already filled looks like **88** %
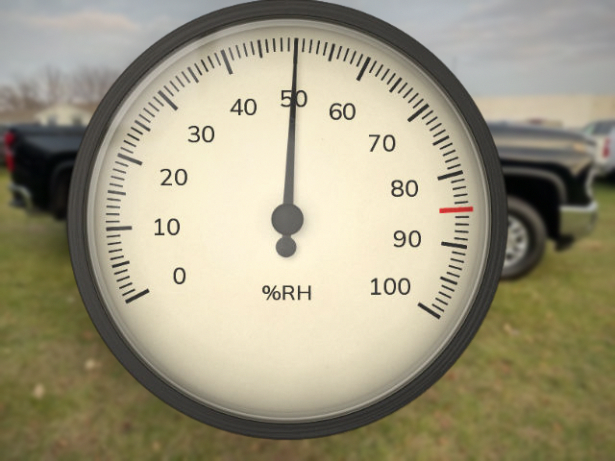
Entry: **50** %
